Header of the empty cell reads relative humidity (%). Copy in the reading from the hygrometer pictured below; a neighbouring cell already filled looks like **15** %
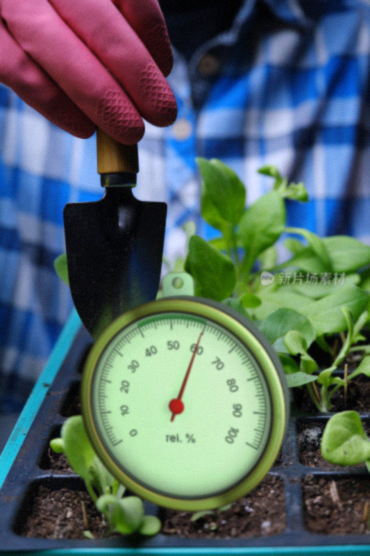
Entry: **60** %
